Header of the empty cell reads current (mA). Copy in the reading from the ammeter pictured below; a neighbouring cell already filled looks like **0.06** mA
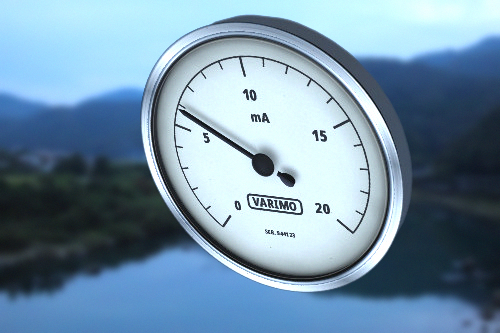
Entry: **6** mA
